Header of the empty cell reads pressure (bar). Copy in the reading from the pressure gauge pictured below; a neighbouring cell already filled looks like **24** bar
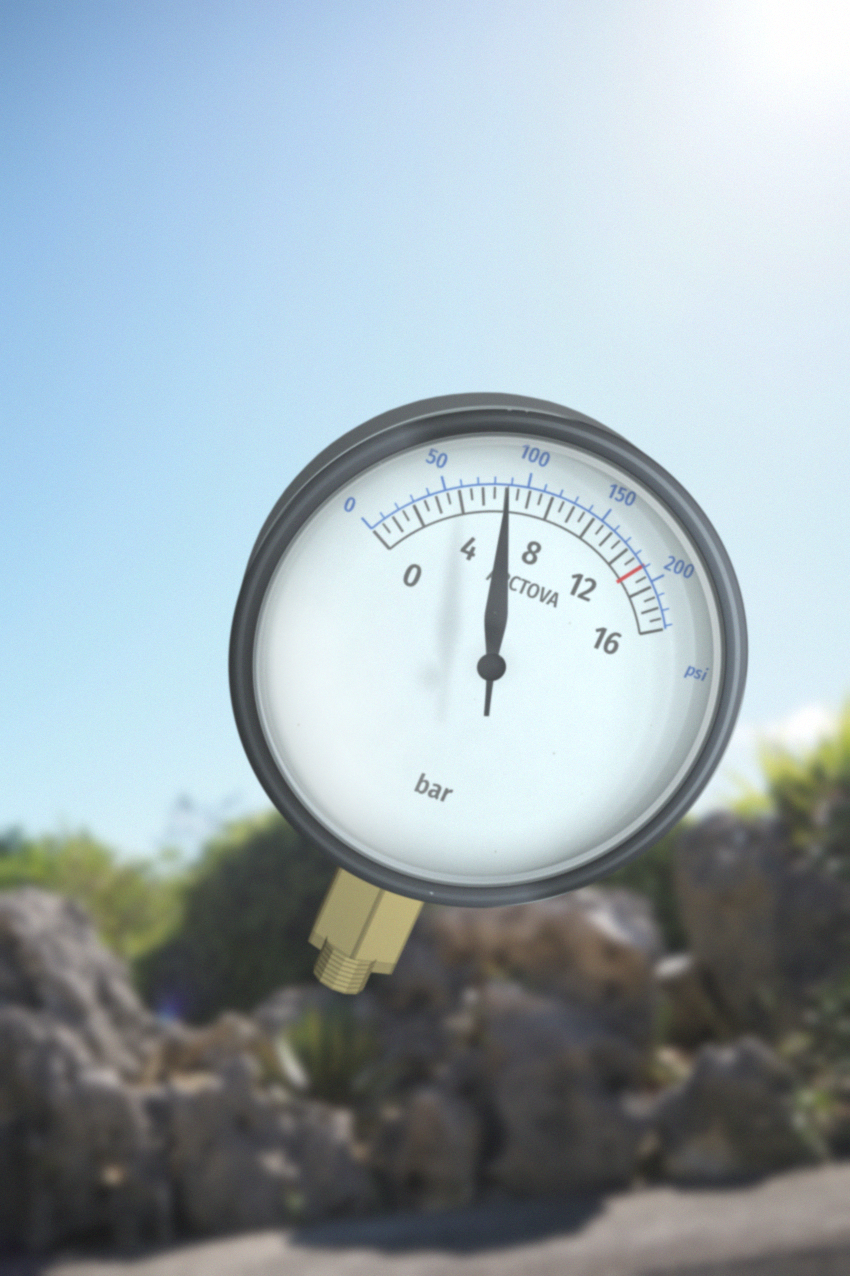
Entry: **6** bar
